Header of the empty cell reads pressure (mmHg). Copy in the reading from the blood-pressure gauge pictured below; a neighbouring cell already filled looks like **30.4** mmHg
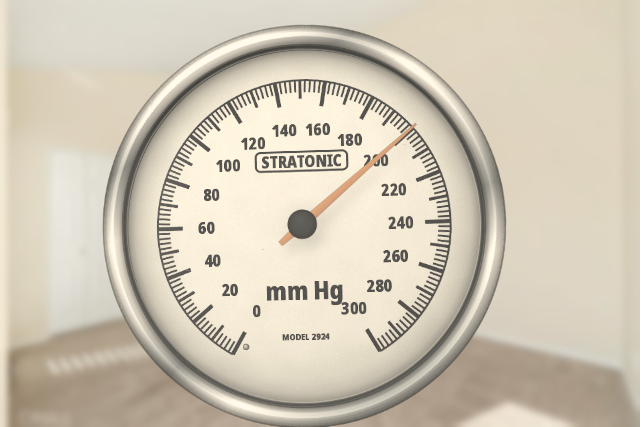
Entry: **200** mmHg
